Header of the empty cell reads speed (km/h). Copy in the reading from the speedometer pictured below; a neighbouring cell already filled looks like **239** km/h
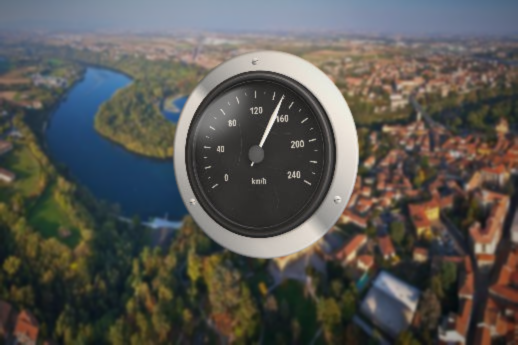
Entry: **150** km/h
